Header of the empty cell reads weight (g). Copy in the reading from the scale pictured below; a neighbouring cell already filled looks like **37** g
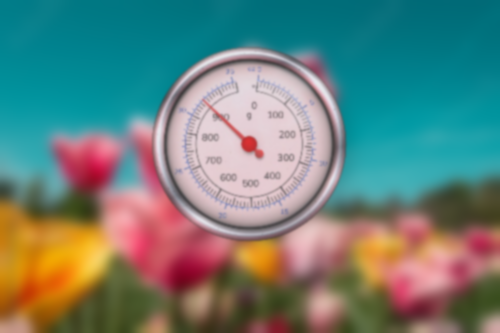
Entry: **900** g
